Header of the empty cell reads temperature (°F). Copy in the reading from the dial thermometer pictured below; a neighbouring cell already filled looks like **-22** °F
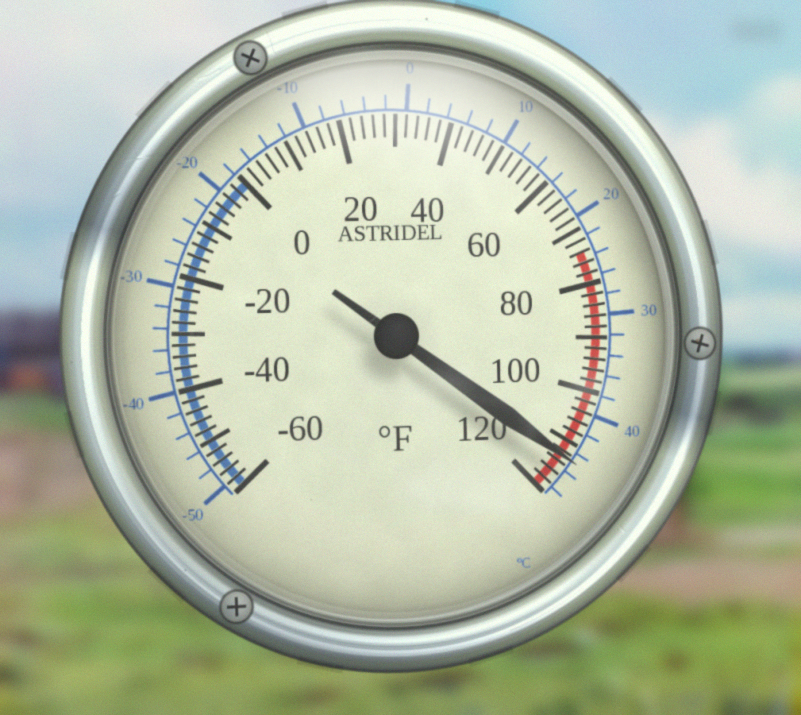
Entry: **113** °F
